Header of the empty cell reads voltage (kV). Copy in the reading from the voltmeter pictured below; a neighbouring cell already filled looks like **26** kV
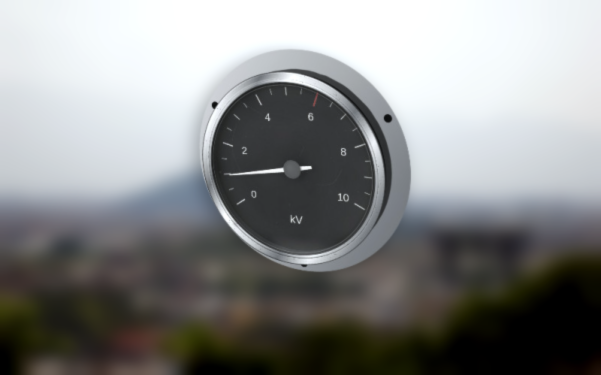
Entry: **1** kV
